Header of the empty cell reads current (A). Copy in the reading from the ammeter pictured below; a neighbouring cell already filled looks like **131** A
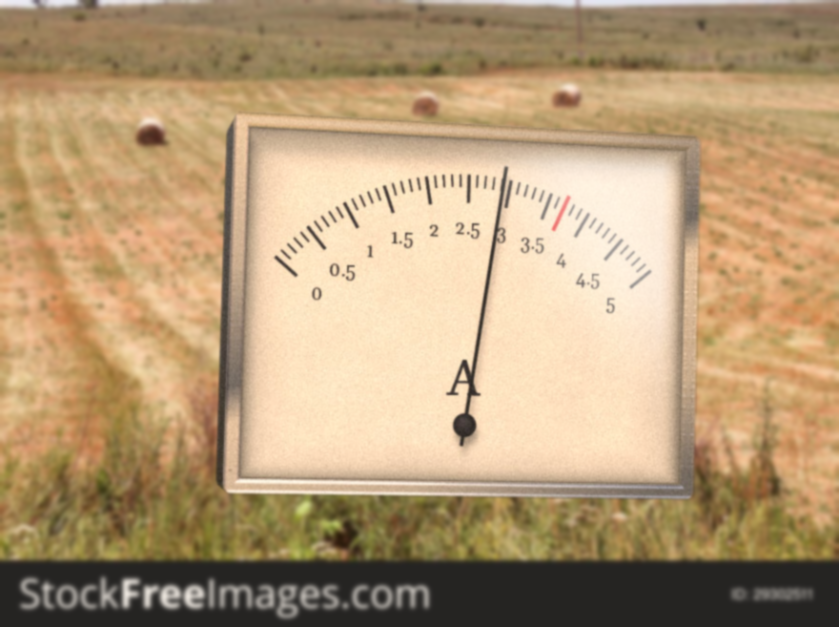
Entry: **2.9** A
